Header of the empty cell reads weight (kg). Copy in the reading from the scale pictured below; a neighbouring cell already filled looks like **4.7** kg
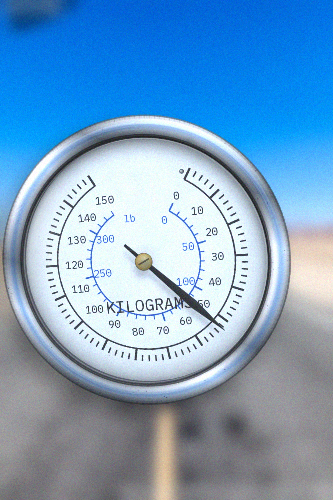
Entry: **52** kg
